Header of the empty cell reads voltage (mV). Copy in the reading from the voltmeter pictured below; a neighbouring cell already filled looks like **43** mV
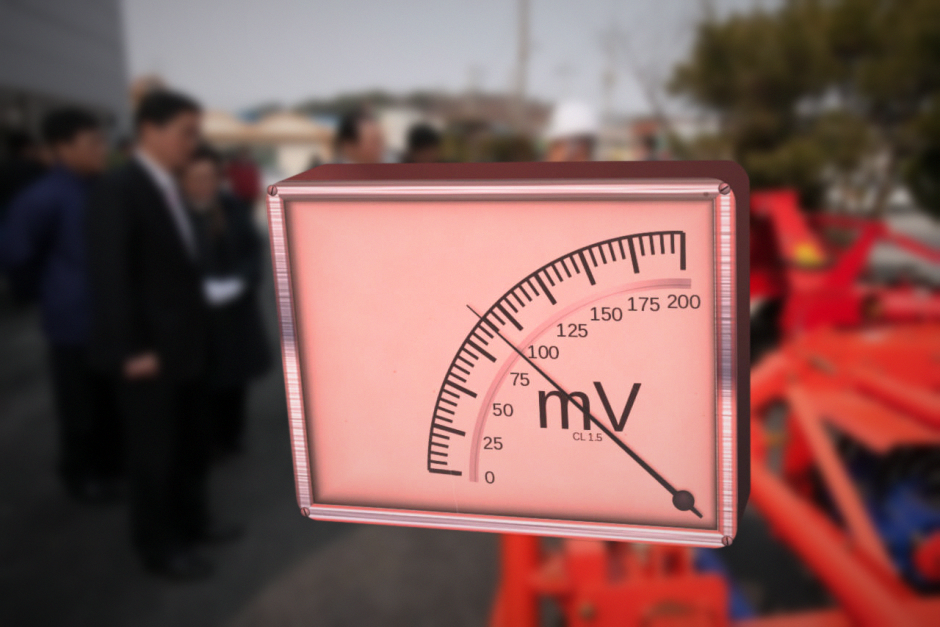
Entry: **90** mV
